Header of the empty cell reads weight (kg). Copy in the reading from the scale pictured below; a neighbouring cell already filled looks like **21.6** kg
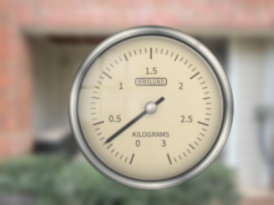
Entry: **0.3** kg
